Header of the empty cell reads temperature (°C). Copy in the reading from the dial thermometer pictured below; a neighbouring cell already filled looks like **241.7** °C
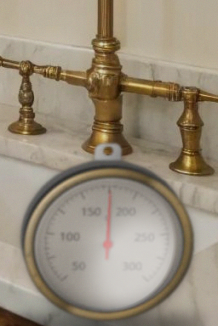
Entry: **175** °C
